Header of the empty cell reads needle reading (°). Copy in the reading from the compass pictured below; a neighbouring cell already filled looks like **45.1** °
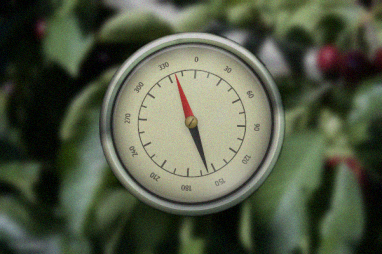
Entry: **337.5** °
